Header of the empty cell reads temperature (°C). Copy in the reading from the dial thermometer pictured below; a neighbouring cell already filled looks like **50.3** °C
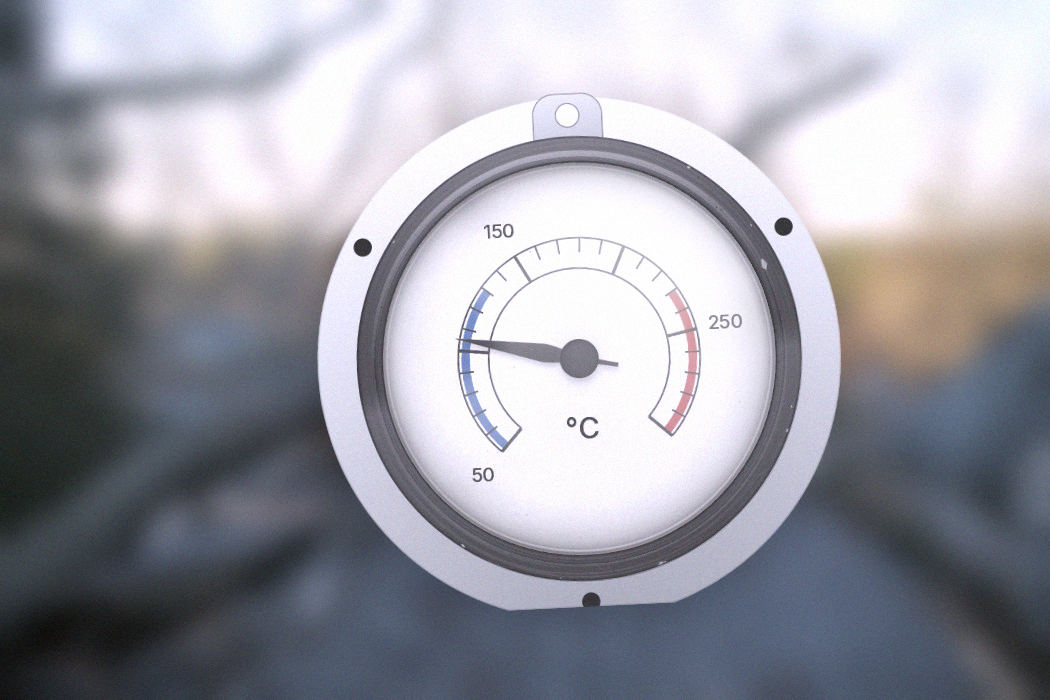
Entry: **105** °C
